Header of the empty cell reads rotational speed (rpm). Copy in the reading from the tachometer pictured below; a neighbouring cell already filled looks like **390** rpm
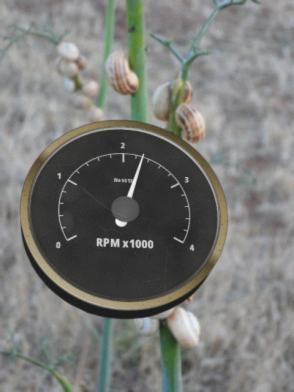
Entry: **2300** rpm
